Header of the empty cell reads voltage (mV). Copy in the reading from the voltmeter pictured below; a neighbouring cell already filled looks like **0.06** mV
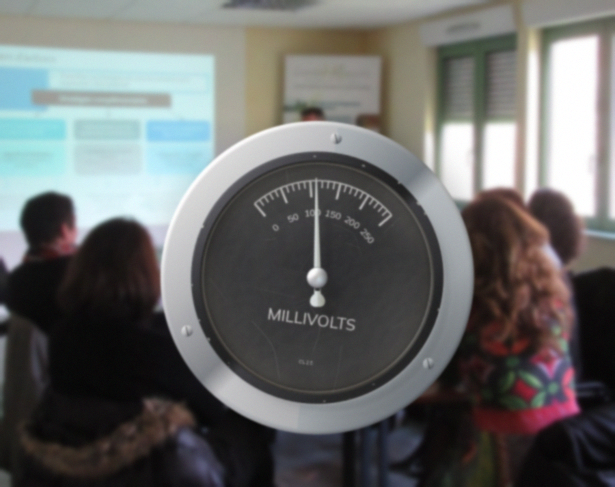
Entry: **110** mV
